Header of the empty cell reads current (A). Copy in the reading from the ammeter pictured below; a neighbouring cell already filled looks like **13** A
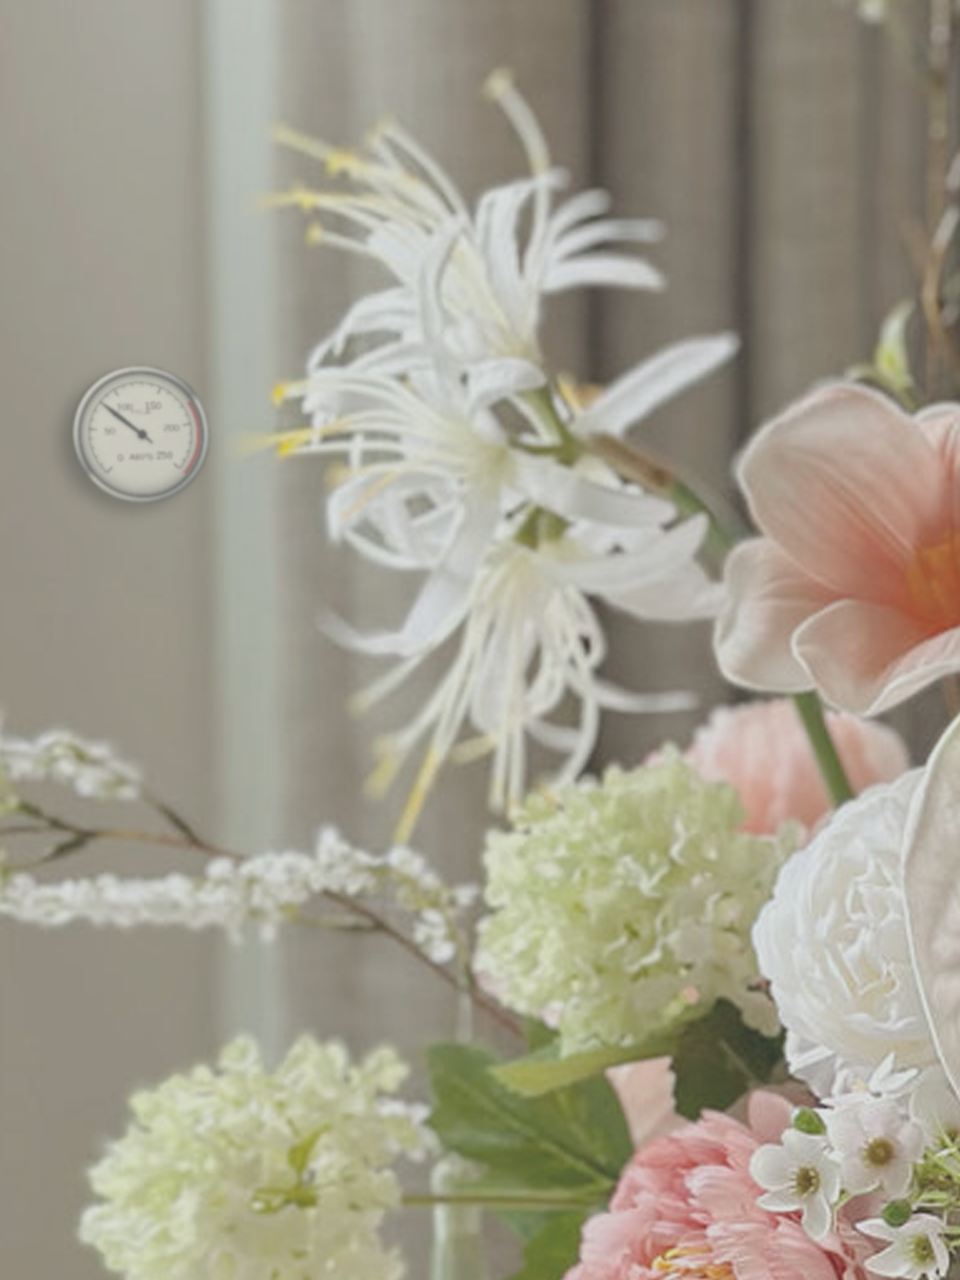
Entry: **80** A
